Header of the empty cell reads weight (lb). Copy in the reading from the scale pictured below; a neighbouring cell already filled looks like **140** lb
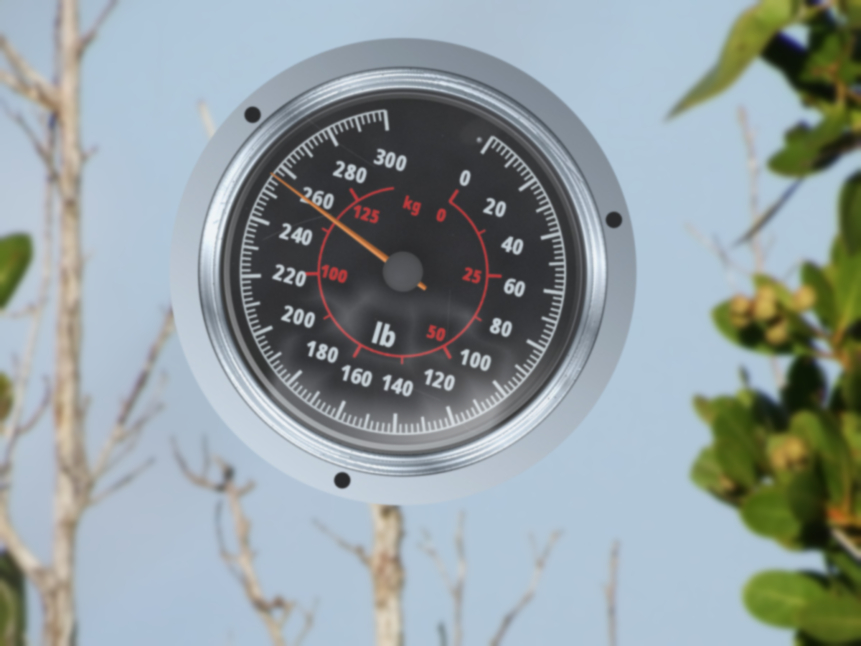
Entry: **256** lb
